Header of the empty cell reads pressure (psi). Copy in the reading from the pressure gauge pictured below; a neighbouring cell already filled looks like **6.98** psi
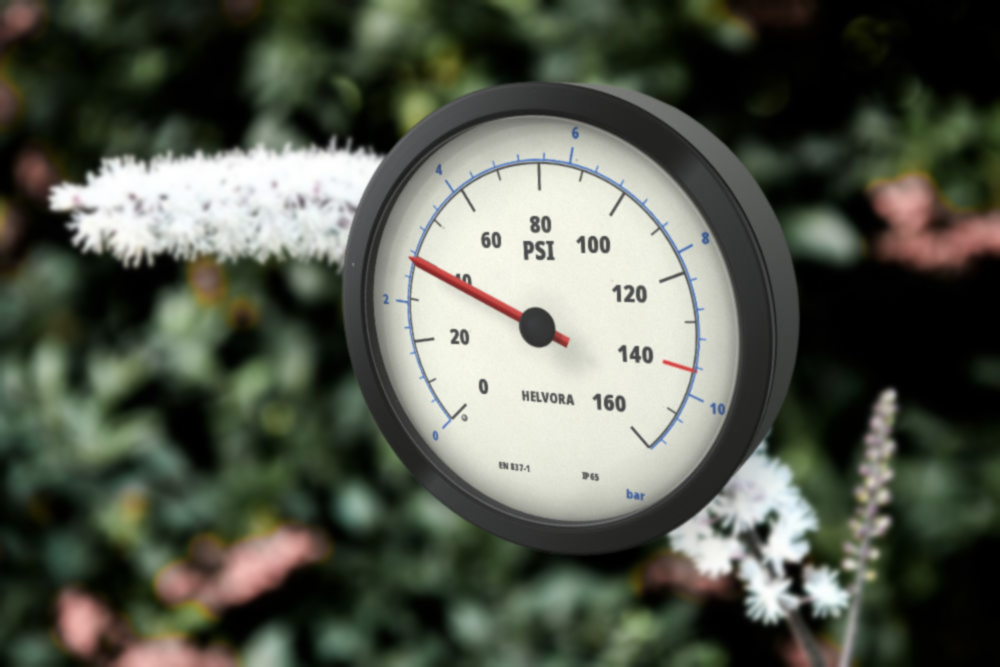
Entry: **40** psi
